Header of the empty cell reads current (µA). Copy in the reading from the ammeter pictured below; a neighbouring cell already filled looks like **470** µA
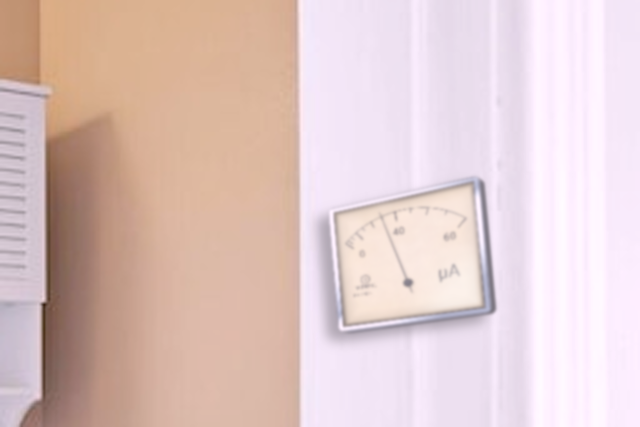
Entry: **35** µA
